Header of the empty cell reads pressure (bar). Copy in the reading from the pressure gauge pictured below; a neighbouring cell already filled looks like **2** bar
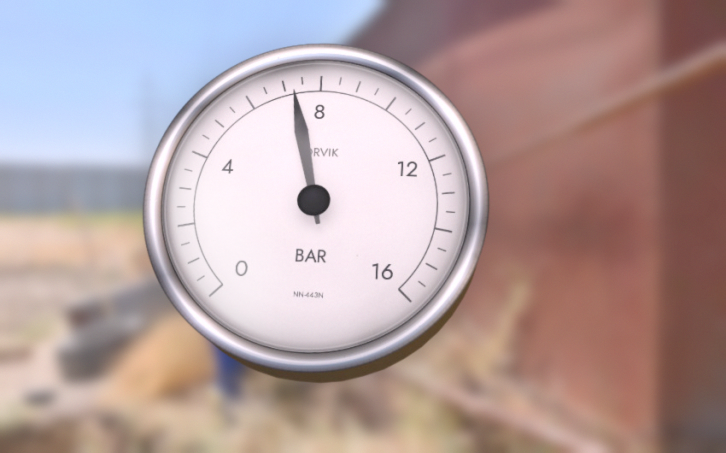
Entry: **7.25** bar
